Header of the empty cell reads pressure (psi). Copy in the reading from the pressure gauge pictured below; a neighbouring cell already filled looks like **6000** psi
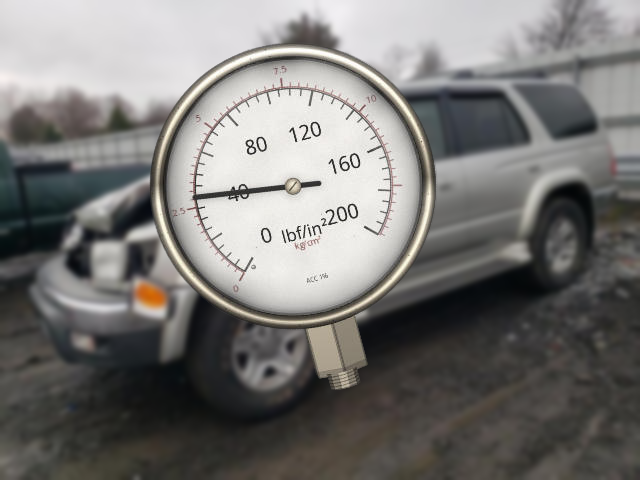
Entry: **40** psi
